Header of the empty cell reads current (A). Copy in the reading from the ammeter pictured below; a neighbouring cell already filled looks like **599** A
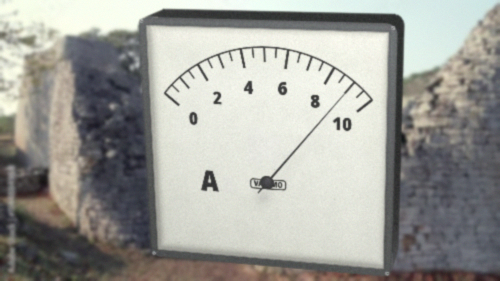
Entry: **9** A
